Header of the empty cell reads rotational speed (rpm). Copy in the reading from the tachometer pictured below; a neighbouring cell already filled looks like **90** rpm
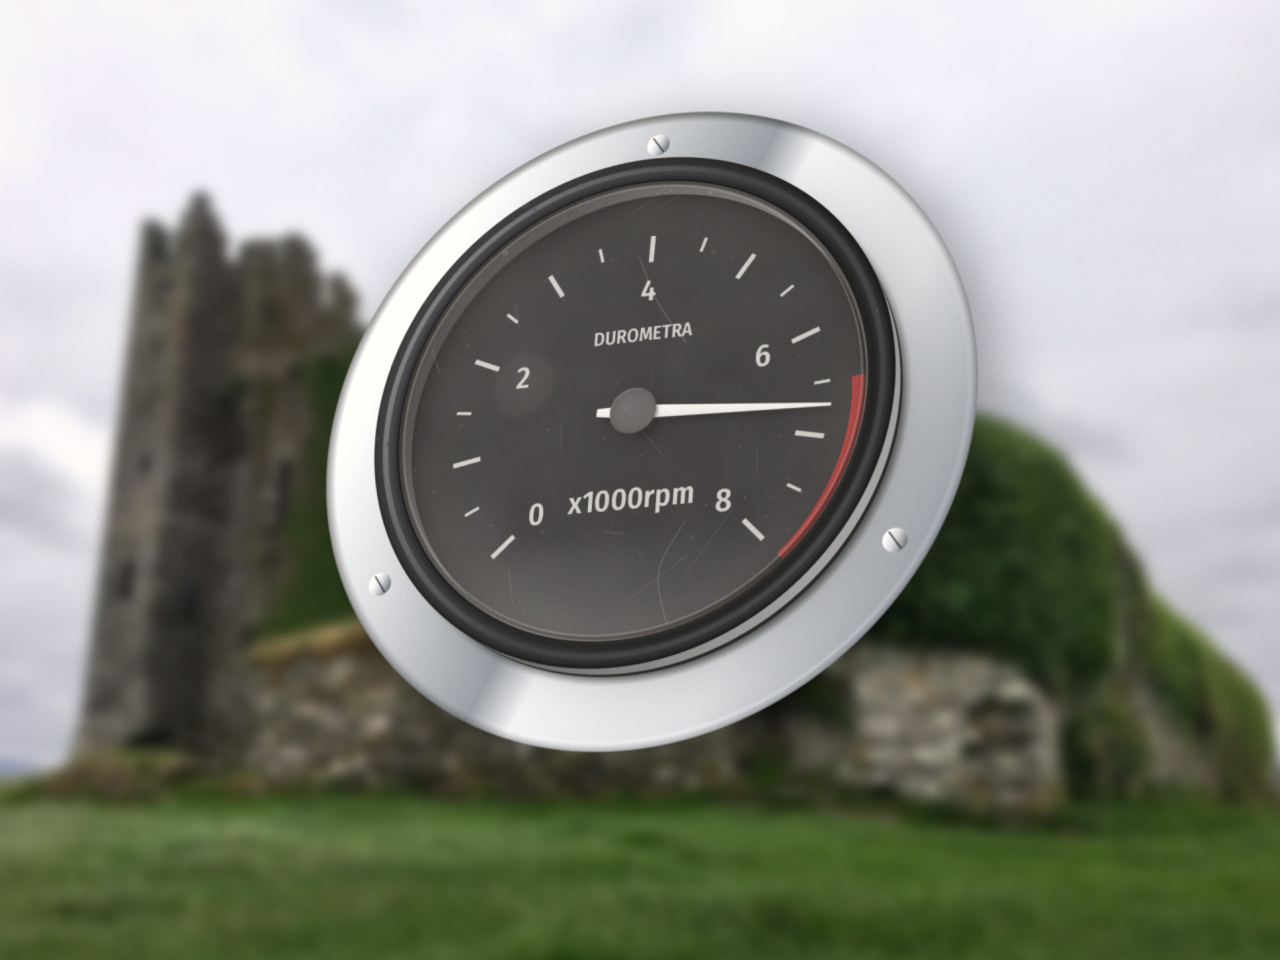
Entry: **6750** rpm
